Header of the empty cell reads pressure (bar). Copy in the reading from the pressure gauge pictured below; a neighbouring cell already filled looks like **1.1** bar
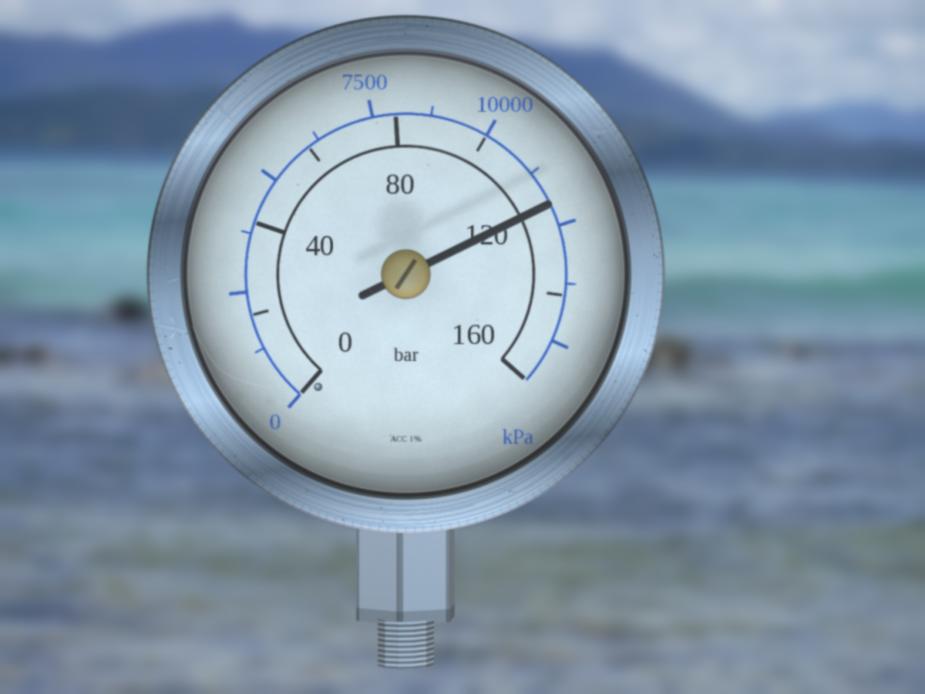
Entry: **120** bar
